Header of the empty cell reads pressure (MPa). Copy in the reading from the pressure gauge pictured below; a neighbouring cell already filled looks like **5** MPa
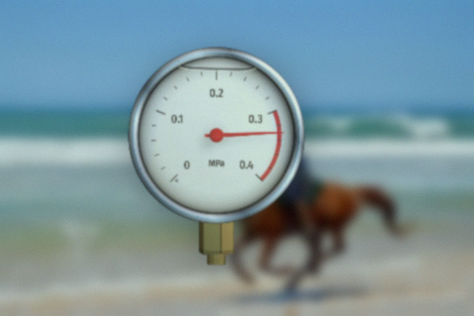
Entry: **0.33** MPa
